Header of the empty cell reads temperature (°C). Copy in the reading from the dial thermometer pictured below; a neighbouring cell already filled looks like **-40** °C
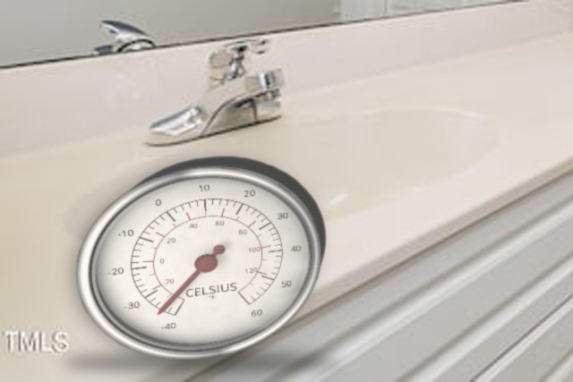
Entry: **-36** °C
